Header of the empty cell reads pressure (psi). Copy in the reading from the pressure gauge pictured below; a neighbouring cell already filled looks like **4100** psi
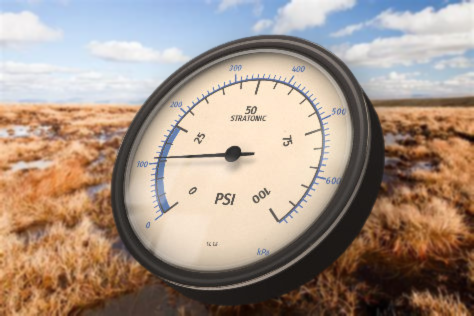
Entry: **15** psi
